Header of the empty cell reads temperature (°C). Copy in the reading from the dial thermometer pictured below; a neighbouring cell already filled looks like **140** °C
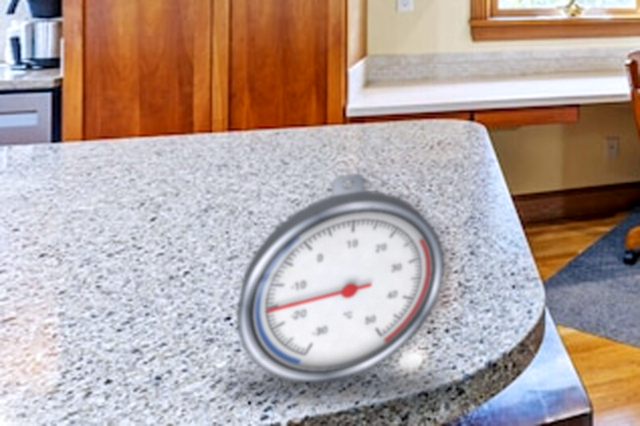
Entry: **-15** °C
